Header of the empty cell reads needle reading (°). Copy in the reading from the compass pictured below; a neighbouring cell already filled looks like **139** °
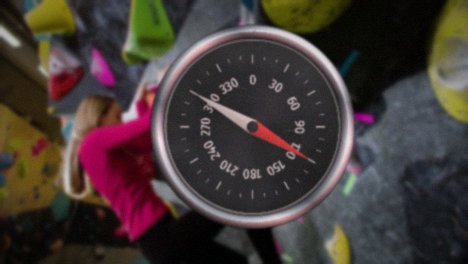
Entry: **120** °
